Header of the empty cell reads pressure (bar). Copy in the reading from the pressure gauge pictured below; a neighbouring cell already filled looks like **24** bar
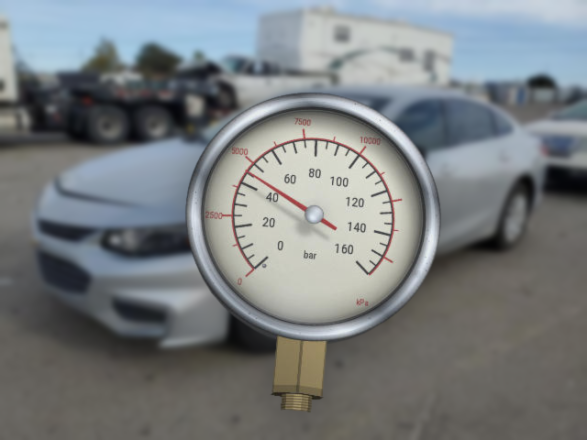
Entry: **45** bar
